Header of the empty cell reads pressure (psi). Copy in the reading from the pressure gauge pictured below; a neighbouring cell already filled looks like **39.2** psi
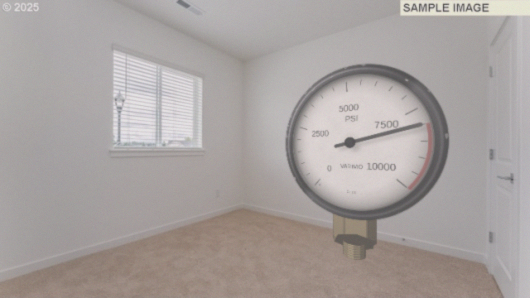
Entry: **8000** psi
